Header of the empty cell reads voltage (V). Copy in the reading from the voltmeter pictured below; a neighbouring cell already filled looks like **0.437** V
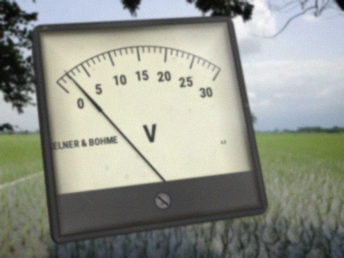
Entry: **2** V
